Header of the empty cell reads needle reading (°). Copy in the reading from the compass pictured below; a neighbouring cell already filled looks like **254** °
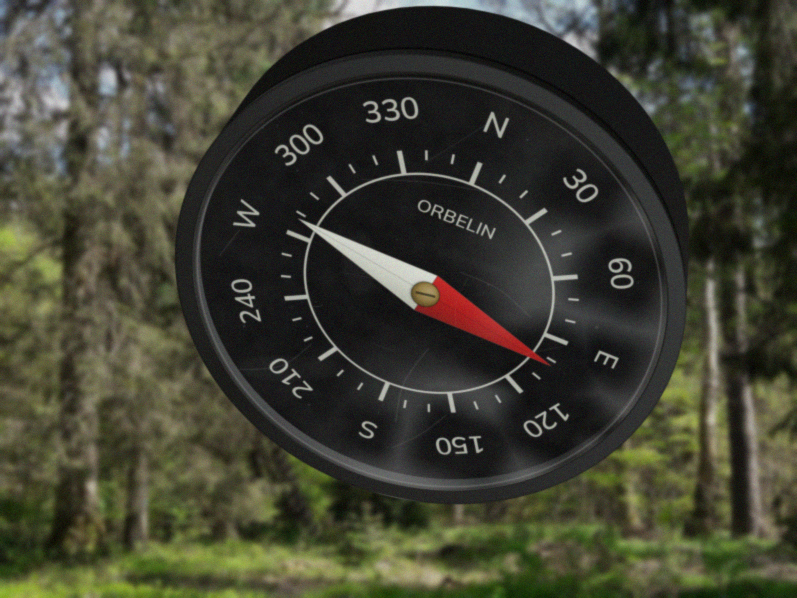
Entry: **100** °
